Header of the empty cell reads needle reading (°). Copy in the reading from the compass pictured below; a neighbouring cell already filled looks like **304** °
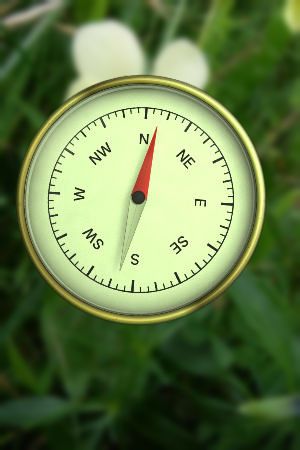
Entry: **10** °
